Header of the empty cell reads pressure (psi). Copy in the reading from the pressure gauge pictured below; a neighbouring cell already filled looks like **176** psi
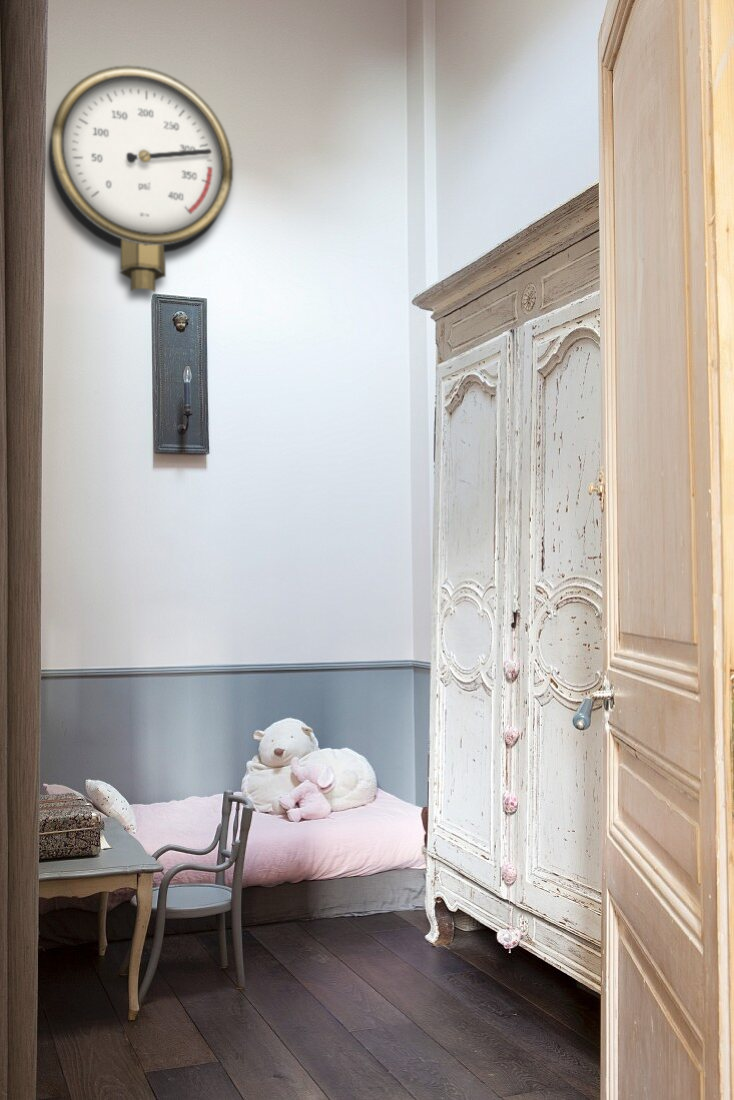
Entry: **310** psi
